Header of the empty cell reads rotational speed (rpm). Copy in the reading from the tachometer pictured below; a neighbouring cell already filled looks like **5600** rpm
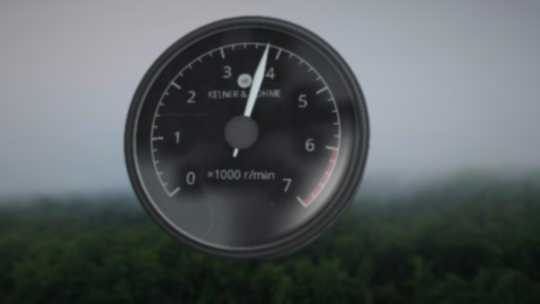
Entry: **3800** rpm
